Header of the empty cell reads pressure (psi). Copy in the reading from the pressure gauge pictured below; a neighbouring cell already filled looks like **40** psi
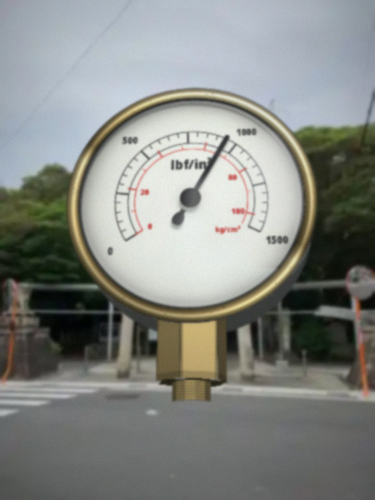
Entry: **950** psi
